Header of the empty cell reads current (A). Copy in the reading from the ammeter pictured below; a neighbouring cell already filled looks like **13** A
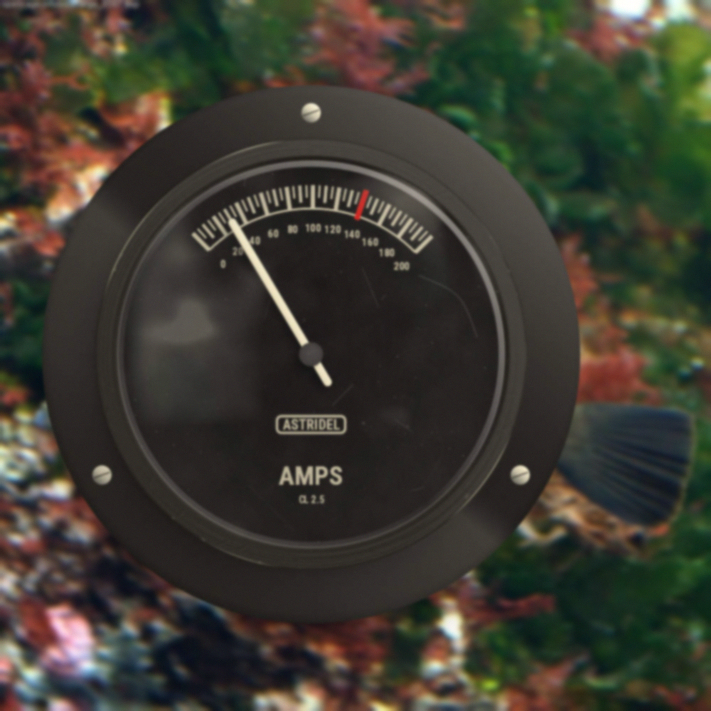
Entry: **30** A
